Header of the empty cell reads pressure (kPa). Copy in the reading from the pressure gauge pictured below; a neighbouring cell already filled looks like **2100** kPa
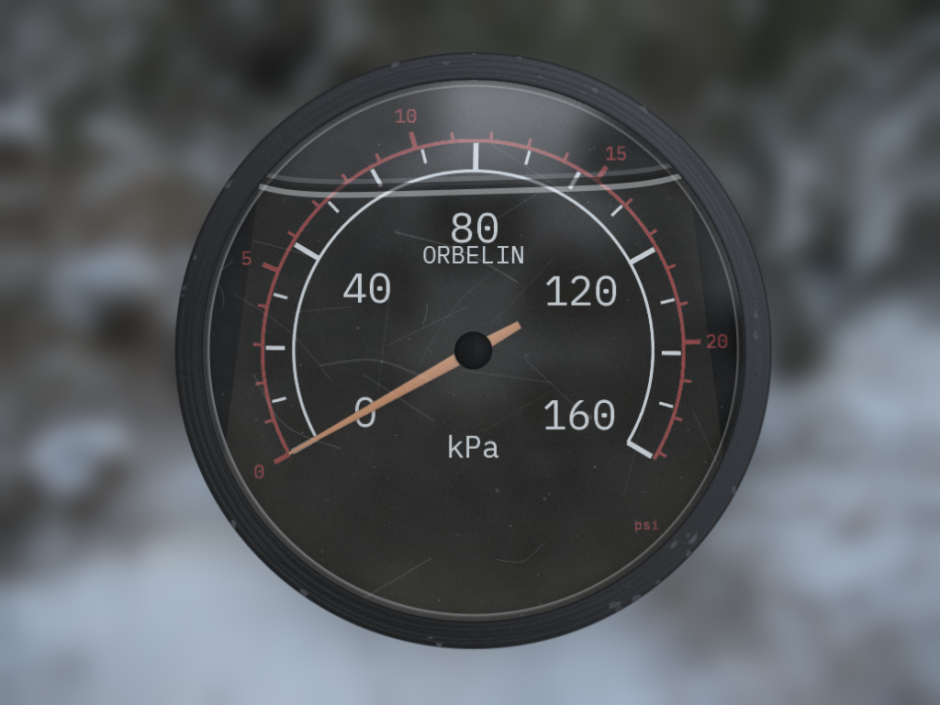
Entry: **0** kPa
